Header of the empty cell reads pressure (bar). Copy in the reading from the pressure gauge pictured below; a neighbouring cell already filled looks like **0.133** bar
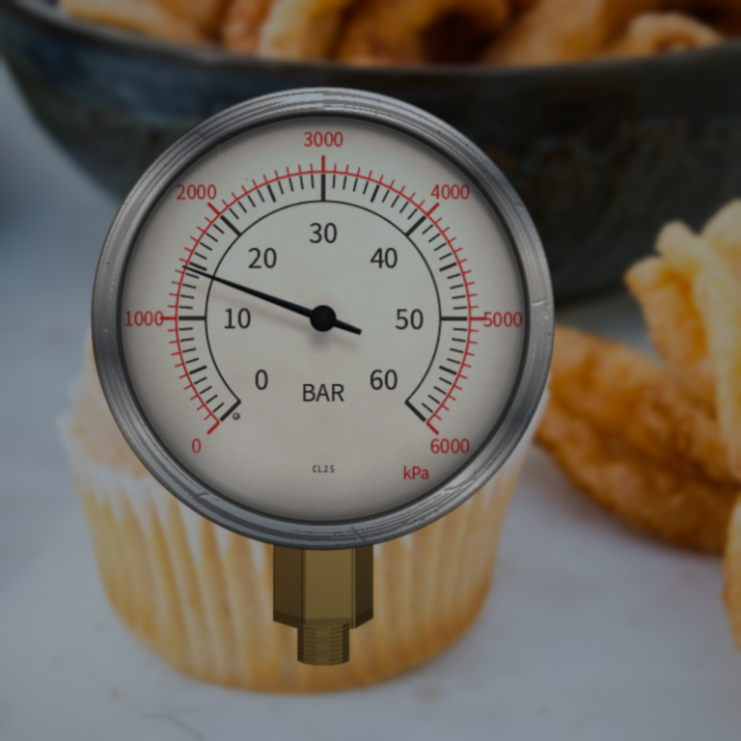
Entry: **14.5** bar
